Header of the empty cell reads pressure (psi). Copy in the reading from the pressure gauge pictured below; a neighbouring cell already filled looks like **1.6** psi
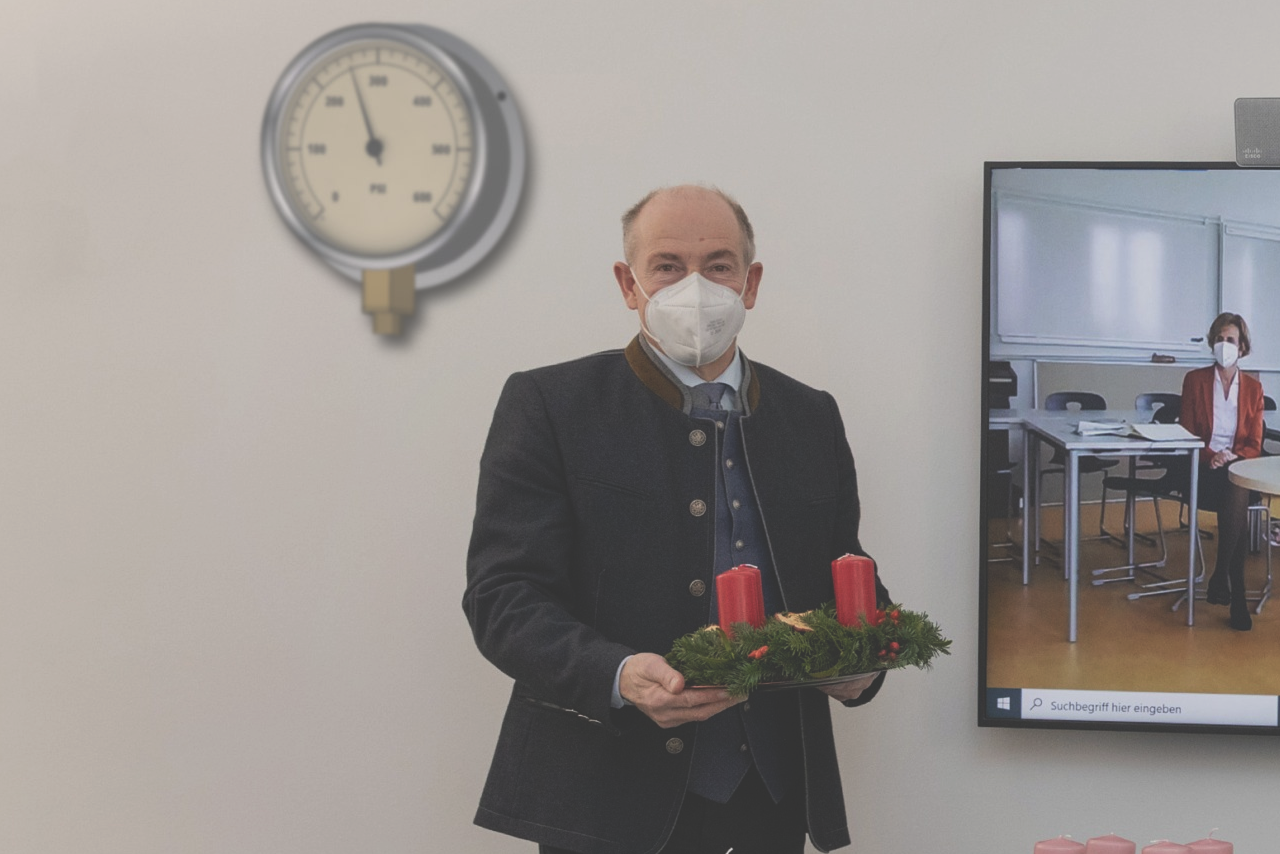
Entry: **260** psi
